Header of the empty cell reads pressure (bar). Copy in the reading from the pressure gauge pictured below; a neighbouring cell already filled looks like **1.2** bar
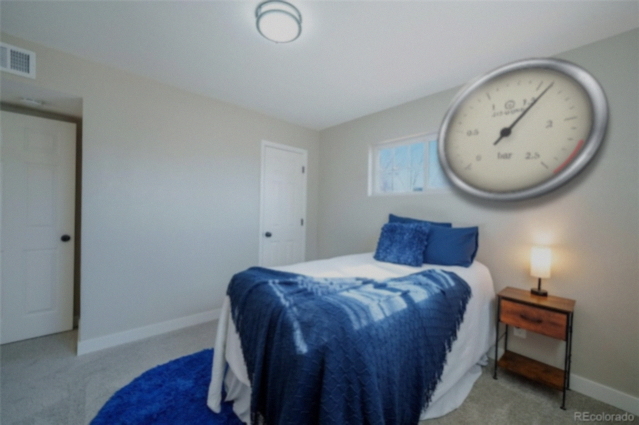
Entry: **1.6** bar
